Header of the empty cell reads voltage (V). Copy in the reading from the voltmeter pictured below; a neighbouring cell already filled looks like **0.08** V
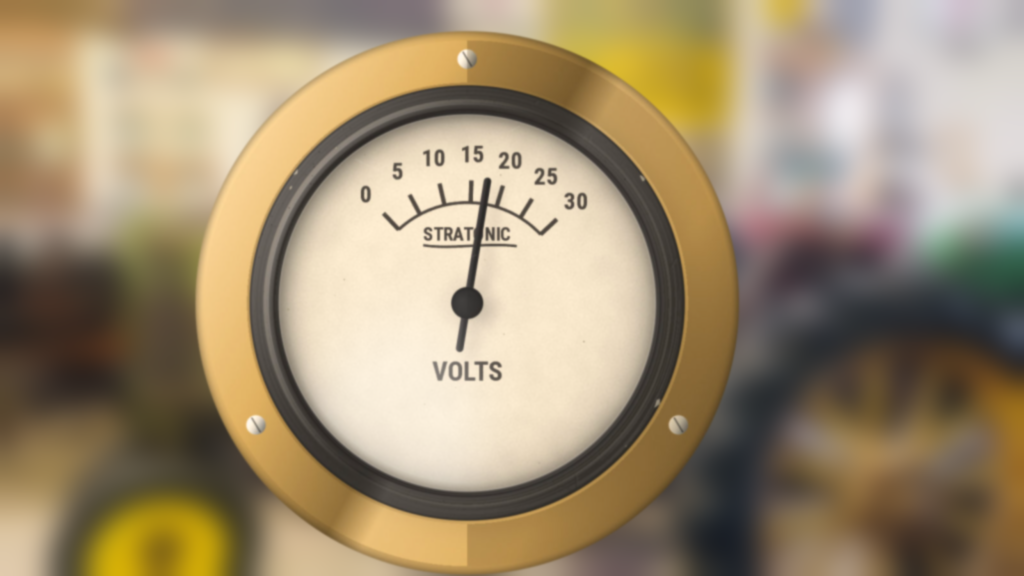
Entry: **17.5** V
